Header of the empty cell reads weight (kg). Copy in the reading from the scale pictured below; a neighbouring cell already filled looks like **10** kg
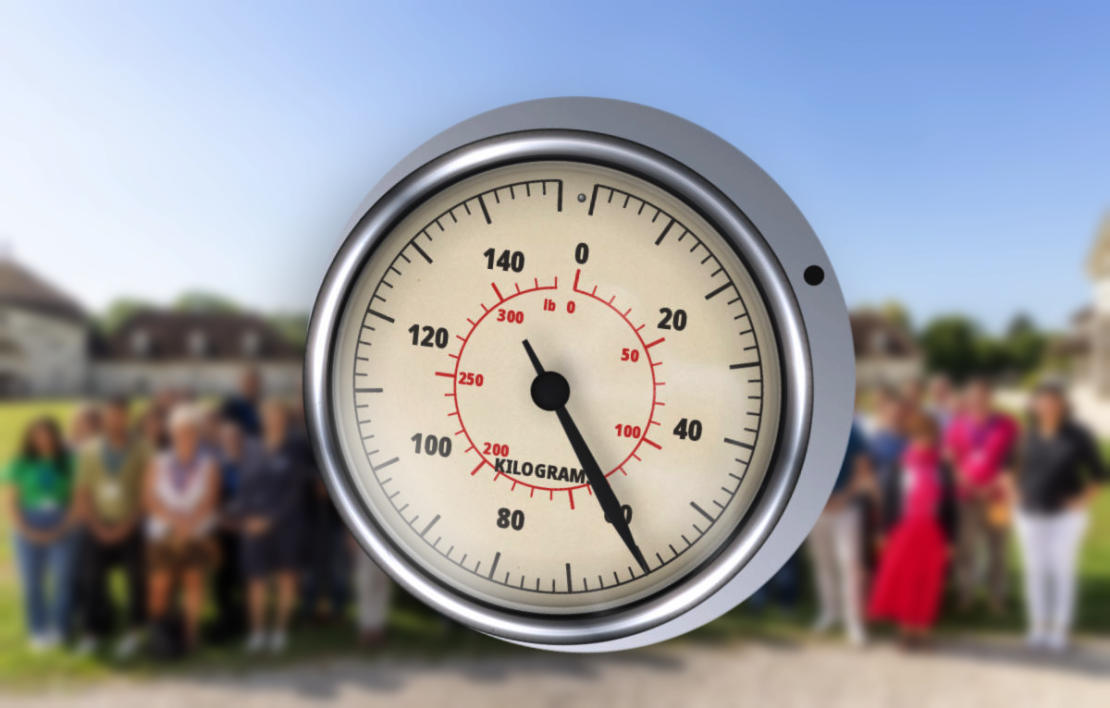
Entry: **60** kg
